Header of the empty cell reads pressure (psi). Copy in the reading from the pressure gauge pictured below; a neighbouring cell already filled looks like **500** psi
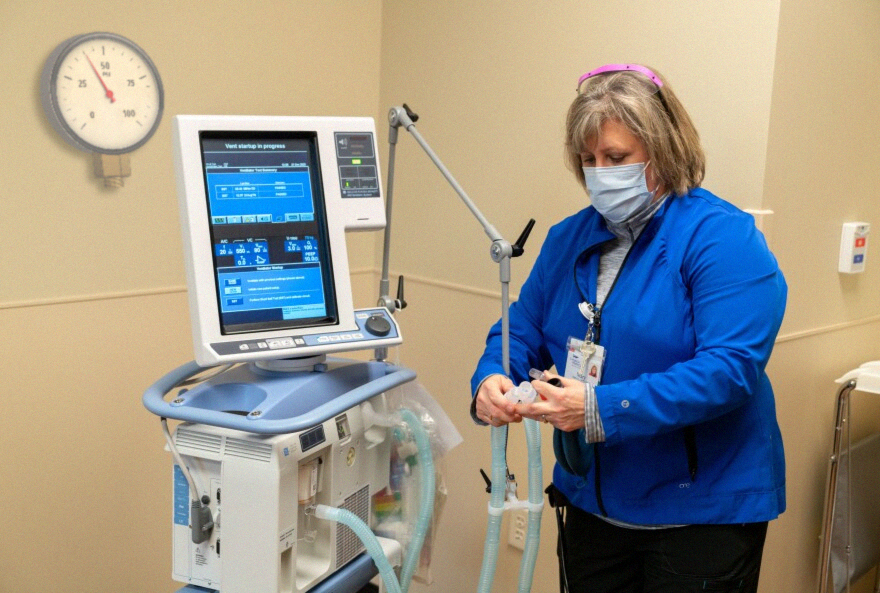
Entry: **40** psi
